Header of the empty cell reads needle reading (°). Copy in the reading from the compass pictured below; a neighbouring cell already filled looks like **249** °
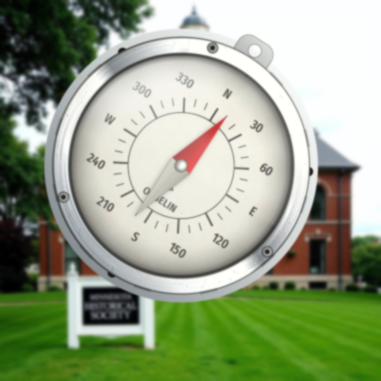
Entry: **10** °
